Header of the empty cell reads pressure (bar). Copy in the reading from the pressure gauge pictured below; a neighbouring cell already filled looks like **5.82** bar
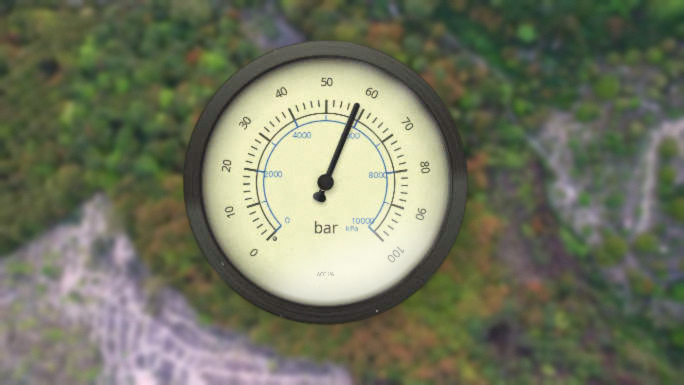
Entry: **58** bar
